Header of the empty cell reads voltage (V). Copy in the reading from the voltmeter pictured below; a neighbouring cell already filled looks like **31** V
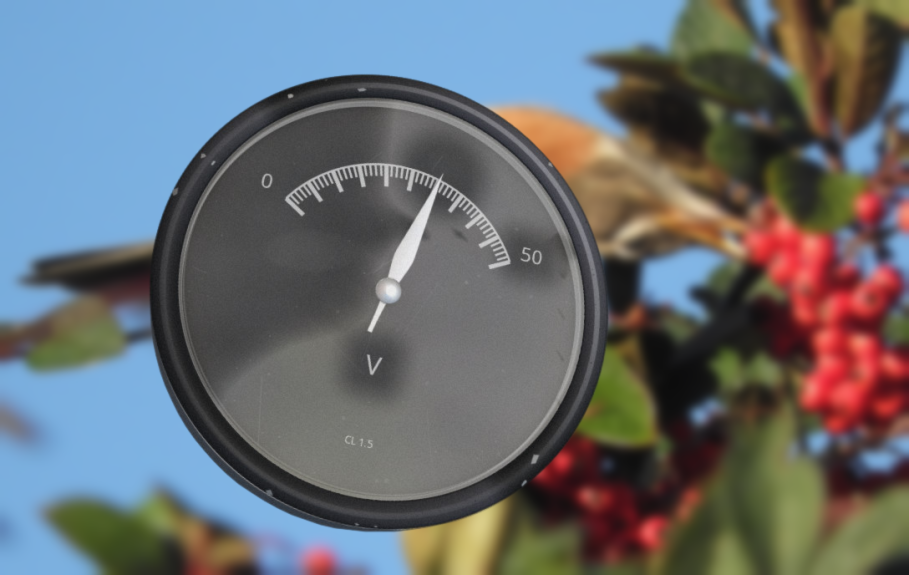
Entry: **30** V
